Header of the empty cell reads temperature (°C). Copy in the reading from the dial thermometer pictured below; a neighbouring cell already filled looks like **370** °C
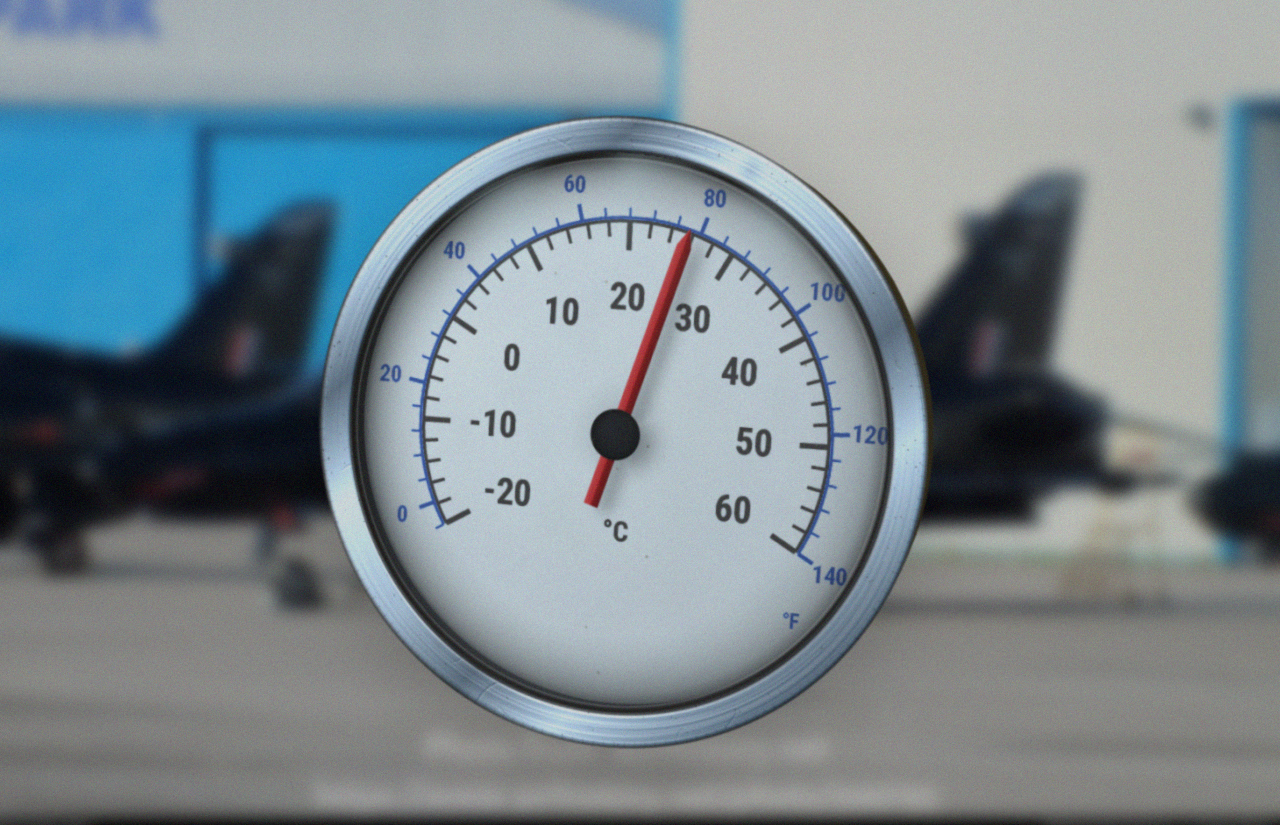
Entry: **26** °C
